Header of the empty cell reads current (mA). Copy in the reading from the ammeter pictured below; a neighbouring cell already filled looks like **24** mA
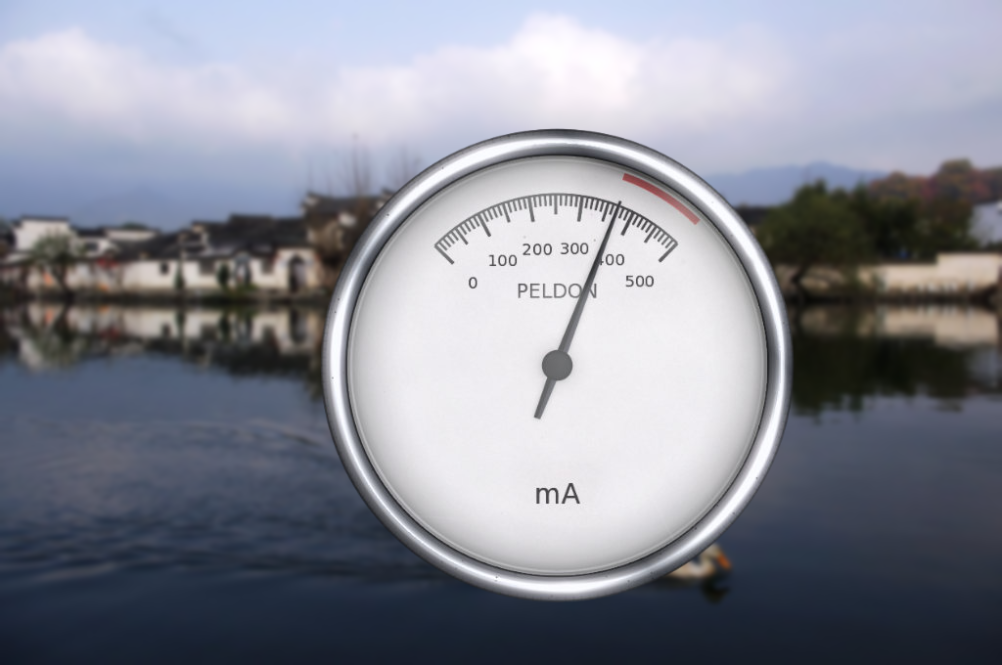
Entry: **370** mA
